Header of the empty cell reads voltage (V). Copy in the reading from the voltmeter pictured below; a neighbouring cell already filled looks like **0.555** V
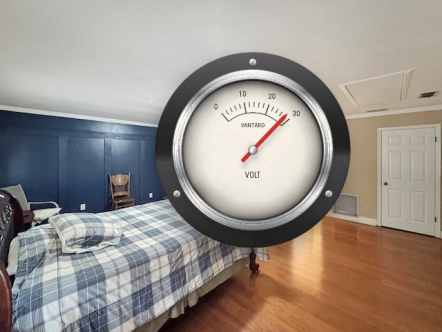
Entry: **28** V
